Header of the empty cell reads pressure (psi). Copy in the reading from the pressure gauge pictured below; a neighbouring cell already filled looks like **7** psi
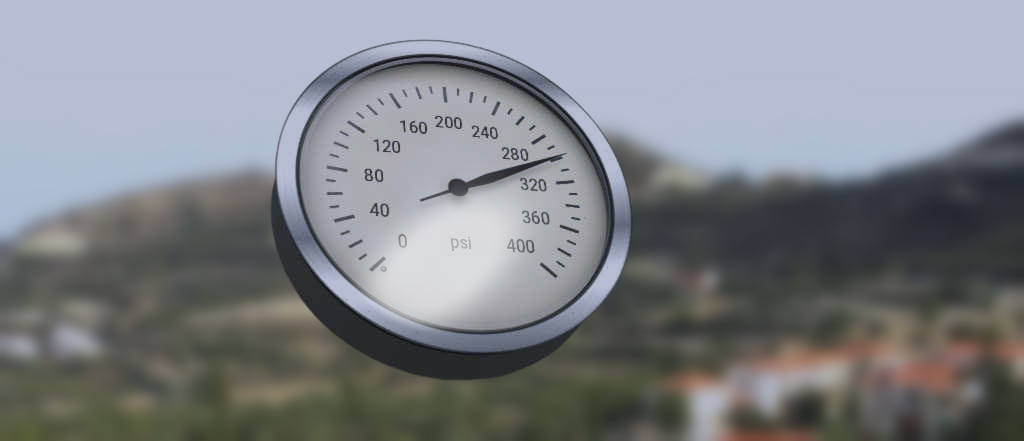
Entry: **300** psi
